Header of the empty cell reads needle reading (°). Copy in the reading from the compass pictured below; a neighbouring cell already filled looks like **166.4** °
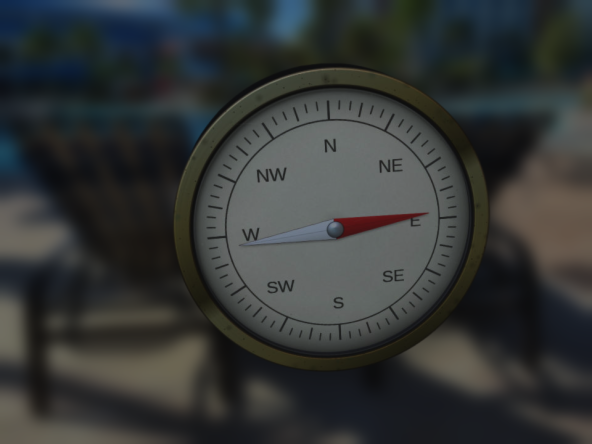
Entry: **85** °
